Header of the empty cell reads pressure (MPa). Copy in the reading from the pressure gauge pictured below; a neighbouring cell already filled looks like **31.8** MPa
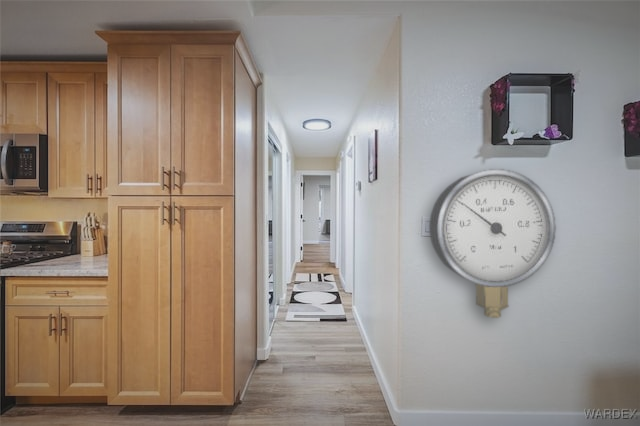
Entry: **0.3** MPa
